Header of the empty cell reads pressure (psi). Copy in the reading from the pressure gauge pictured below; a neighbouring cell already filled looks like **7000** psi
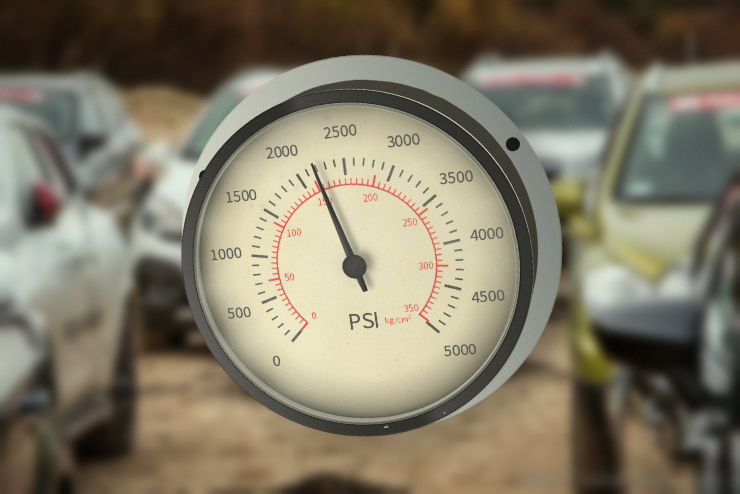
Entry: **2200** psi
